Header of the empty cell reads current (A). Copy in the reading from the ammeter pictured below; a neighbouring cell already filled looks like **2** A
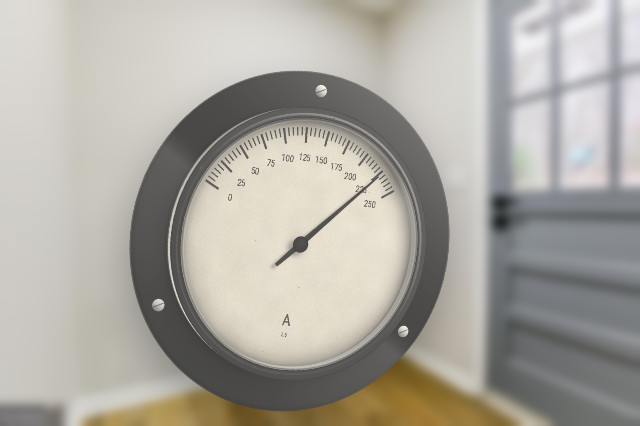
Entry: **225** A
